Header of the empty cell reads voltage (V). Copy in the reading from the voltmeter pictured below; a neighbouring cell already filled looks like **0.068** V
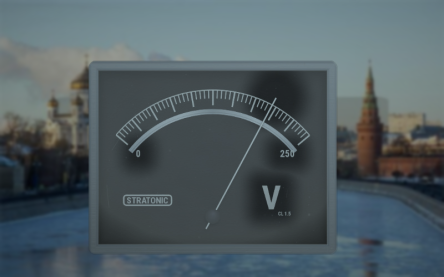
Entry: **195** V
